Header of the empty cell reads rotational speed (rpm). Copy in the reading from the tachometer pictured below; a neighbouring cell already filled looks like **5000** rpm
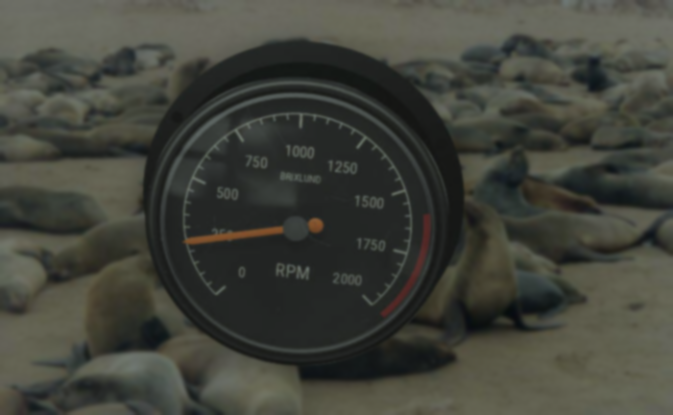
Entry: **250** rpm
